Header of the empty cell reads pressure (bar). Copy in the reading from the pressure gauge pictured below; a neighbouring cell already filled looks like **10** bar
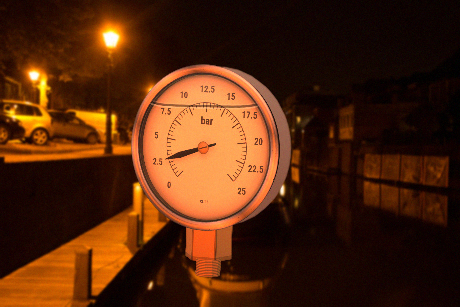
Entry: **2.5** bar
